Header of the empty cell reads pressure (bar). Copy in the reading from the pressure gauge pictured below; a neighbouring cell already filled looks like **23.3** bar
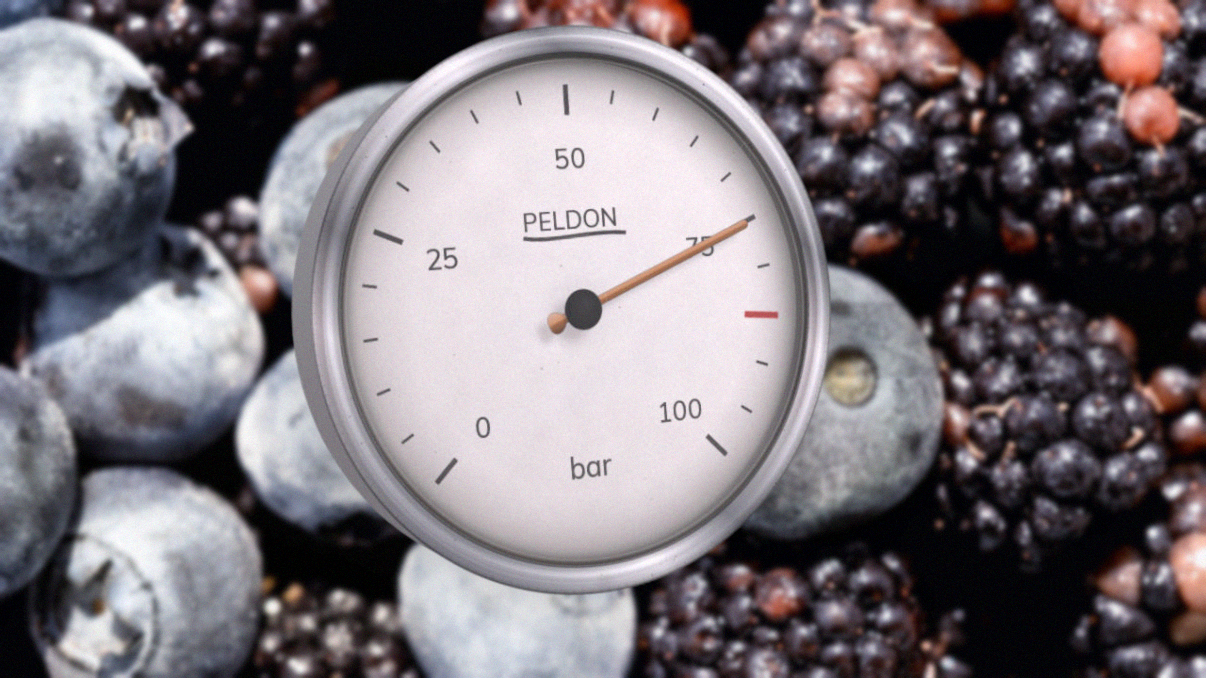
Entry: **75** bar
